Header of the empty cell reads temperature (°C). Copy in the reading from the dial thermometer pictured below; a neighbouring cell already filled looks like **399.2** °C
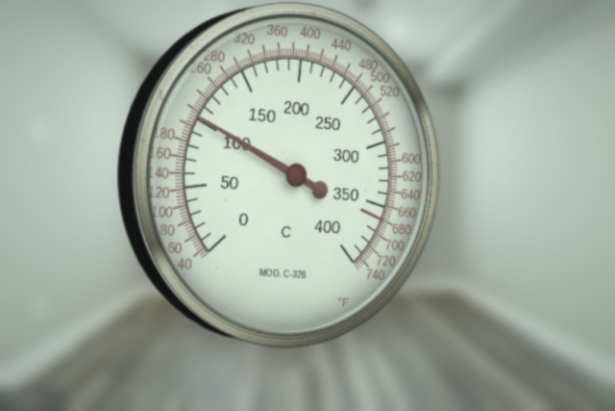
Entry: **100** °C
